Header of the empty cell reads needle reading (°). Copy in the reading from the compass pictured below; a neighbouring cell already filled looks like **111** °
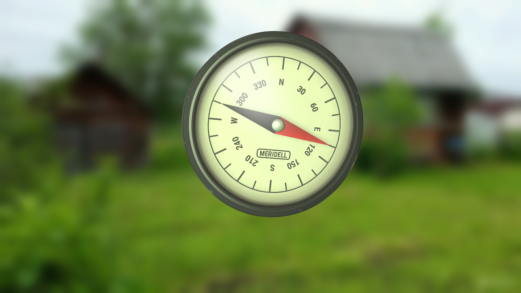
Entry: **105** °
